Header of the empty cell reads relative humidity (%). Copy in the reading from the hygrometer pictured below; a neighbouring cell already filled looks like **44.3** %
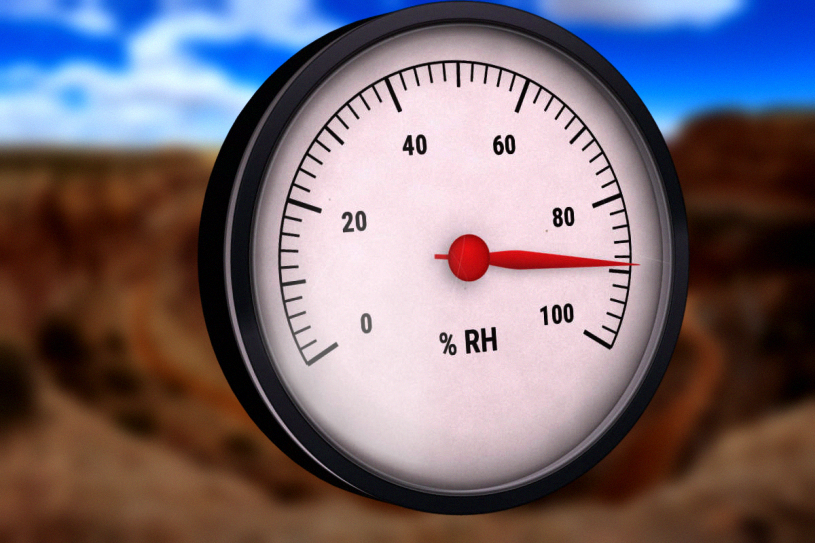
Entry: **89** %
